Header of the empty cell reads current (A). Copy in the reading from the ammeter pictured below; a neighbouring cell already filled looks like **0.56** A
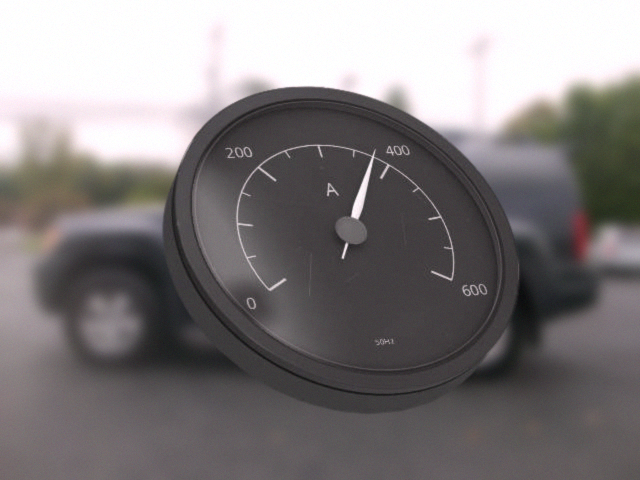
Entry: **375** A
